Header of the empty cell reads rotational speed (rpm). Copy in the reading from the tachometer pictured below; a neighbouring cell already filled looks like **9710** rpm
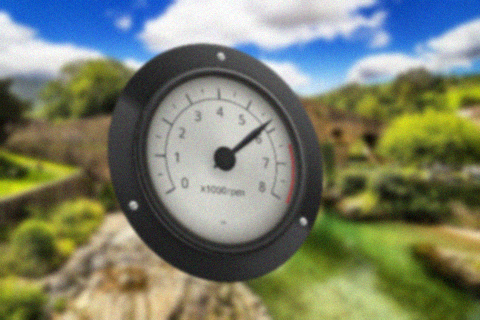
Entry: **5750** rpm
